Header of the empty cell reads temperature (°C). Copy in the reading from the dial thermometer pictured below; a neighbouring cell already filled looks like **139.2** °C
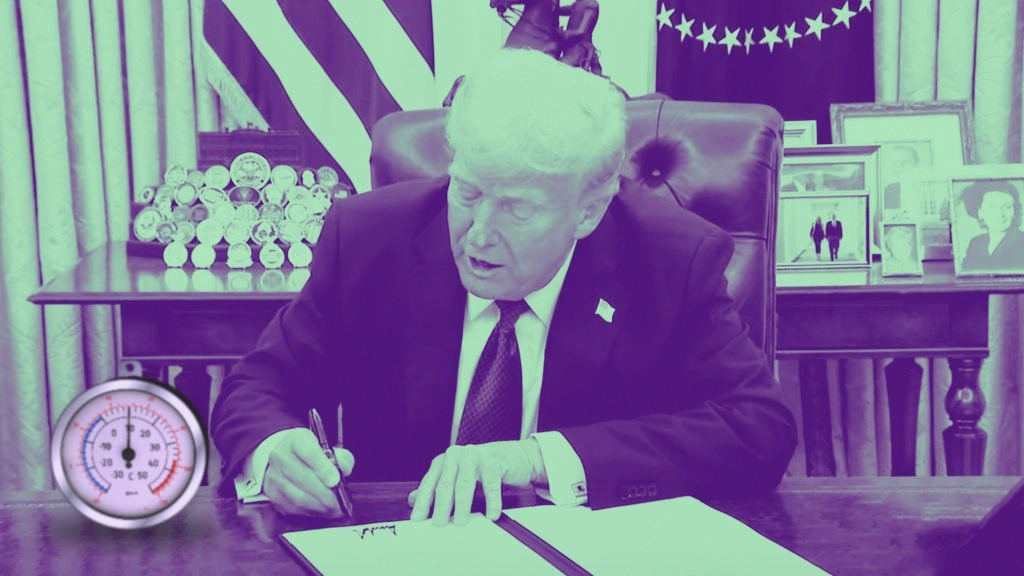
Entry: **10** °C
